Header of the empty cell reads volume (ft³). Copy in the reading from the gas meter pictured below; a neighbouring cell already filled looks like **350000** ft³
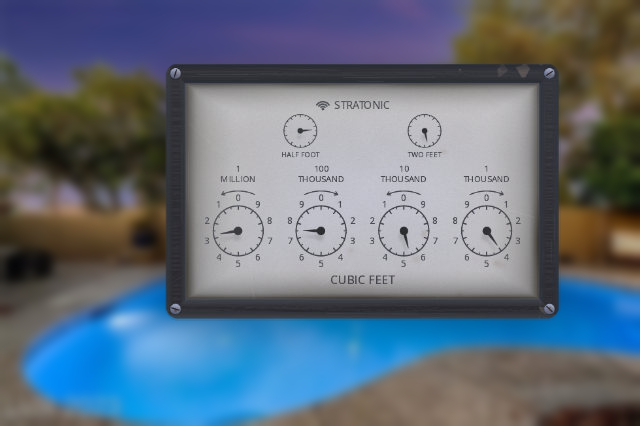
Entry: **275400** ft³
